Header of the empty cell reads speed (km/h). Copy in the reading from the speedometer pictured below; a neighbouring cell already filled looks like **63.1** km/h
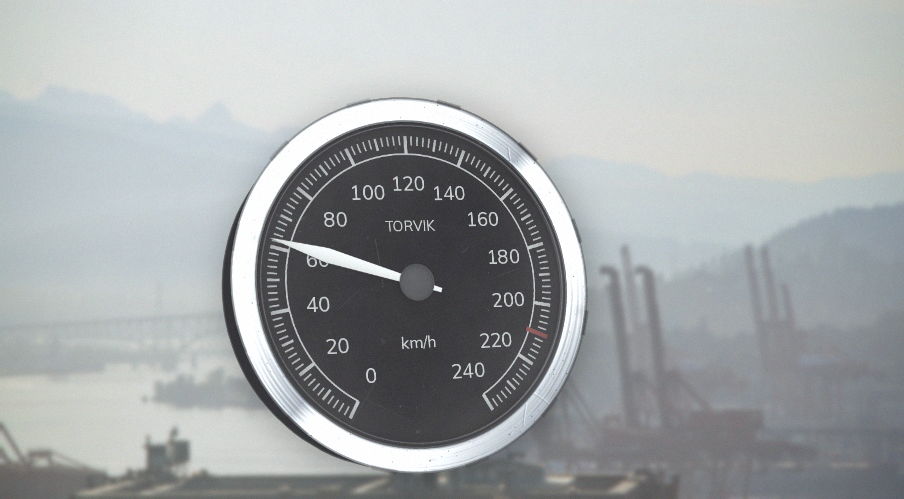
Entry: **62** km/h
